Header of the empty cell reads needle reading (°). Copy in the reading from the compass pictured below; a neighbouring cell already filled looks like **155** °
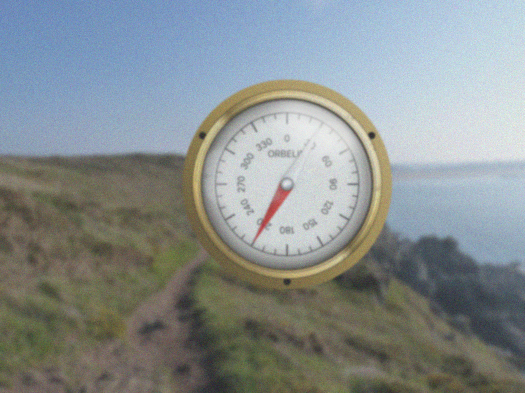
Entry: **210** °
